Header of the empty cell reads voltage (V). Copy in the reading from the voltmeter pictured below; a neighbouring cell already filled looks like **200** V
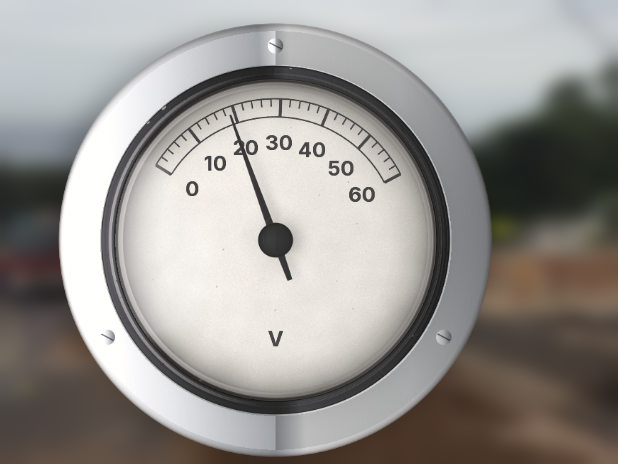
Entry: **19** V
